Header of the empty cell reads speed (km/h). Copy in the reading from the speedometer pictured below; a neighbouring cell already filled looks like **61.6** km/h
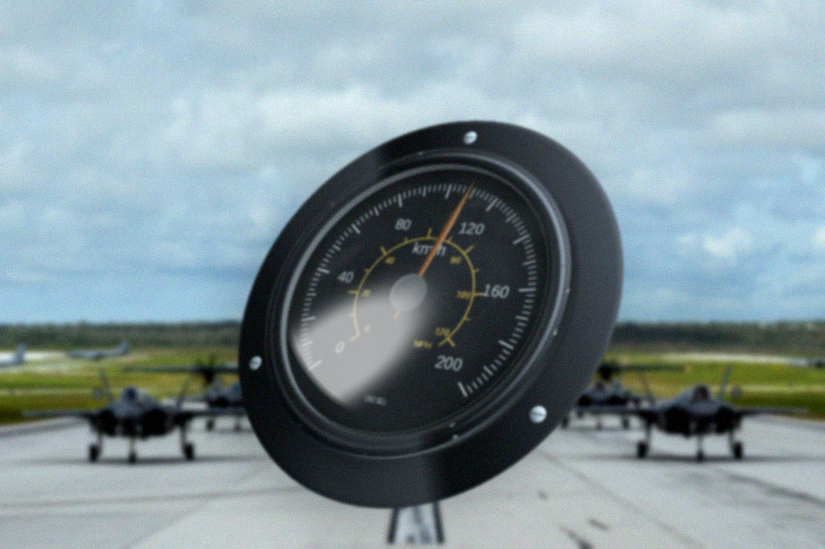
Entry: **110** km/h
